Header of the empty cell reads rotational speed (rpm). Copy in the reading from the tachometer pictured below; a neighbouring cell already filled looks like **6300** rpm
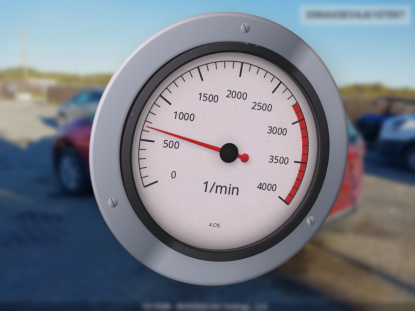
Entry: **650** rpm
